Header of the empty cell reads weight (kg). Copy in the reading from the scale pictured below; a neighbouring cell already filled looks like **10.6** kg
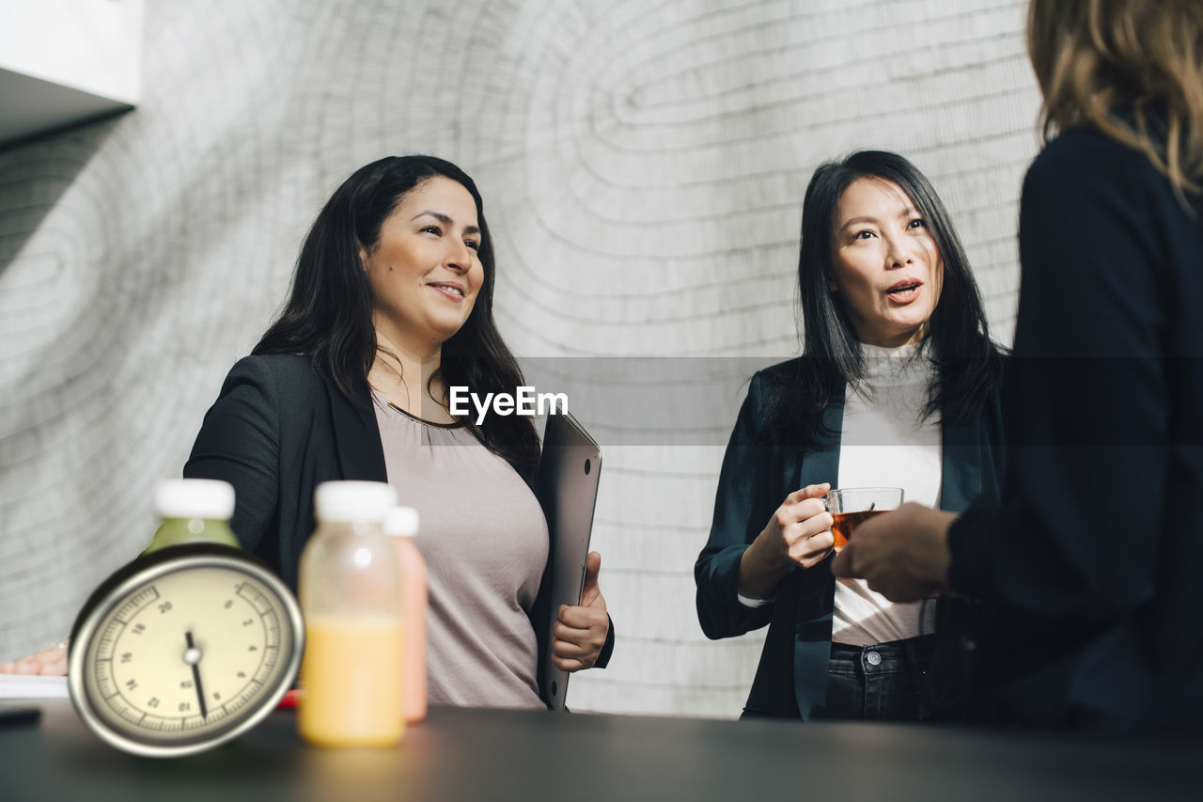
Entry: **9** kg
